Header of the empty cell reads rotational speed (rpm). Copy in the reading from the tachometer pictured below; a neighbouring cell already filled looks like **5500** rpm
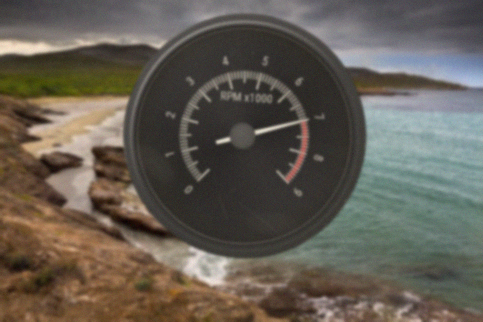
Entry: **7000** rpm
